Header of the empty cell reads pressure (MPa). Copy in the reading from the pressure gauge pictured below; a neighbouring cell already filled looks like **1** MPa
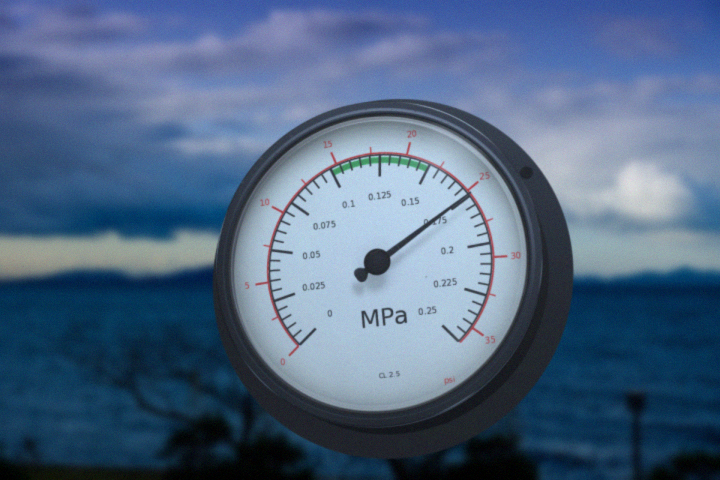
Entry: **0.175** MPa
